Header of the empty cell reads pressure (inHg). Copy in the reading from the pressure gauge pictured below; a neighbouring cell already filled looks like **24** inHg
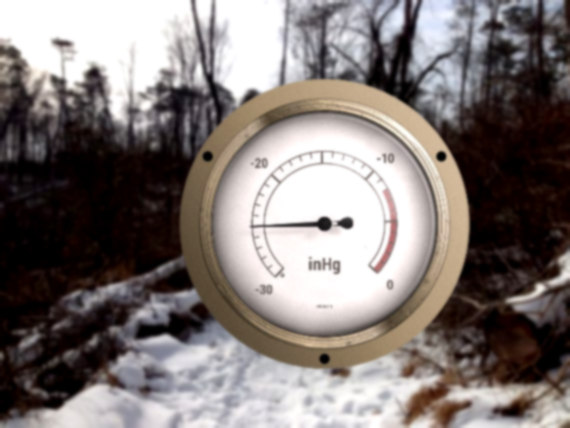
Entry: **-25** inHg
